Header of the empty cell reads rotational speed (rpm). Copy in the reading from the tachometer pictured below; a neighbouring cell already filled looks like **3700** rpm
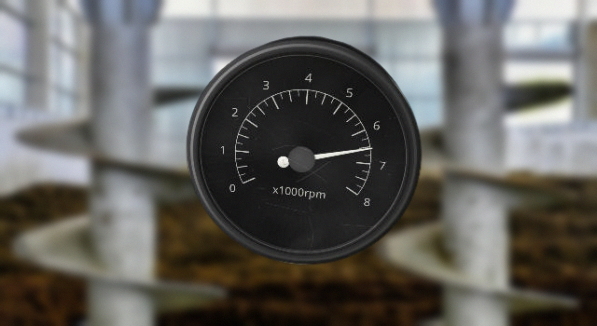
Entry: **6500** rpm
